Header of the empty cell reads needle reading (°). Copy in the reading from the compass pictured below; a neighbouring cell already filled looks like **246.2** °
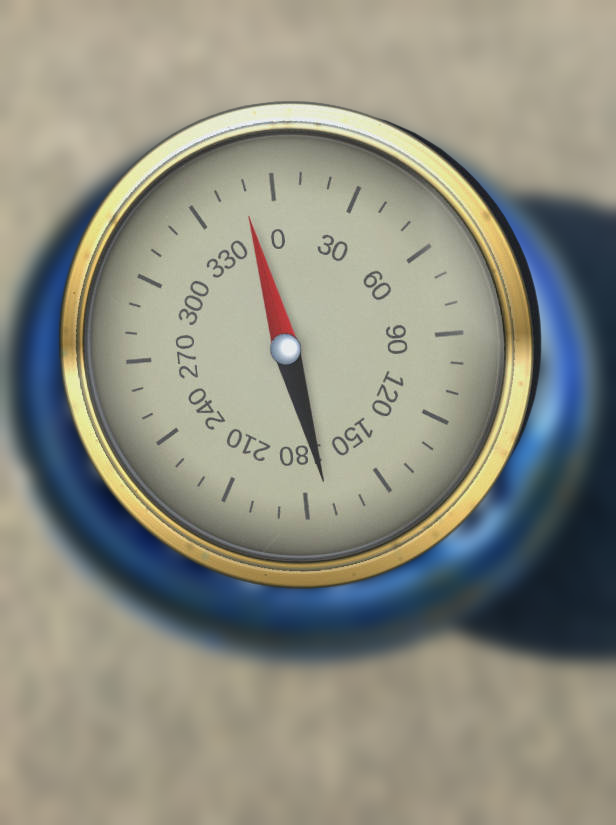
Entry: **350** °
